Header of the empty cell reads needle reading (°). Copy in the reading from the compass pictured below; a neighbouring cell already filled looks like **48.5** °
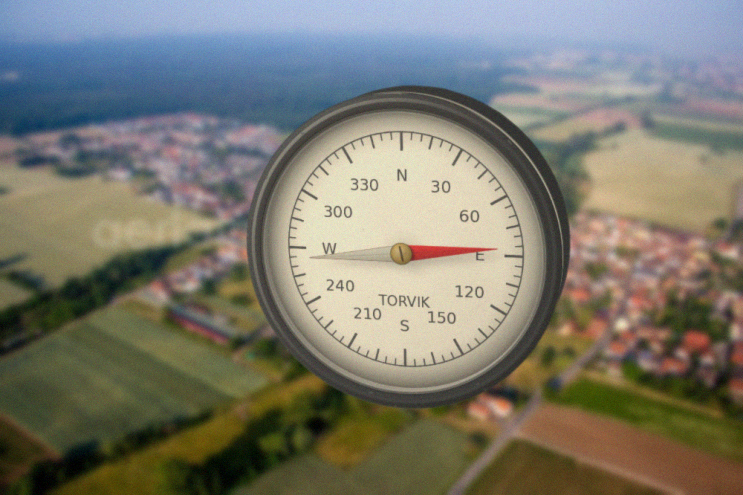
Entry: **85** °
